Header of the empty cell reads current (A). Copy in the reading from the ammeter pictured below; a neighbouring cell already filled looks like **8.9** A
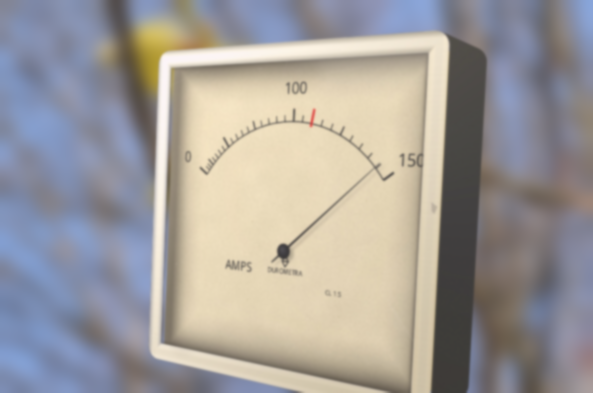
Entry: **145** A
